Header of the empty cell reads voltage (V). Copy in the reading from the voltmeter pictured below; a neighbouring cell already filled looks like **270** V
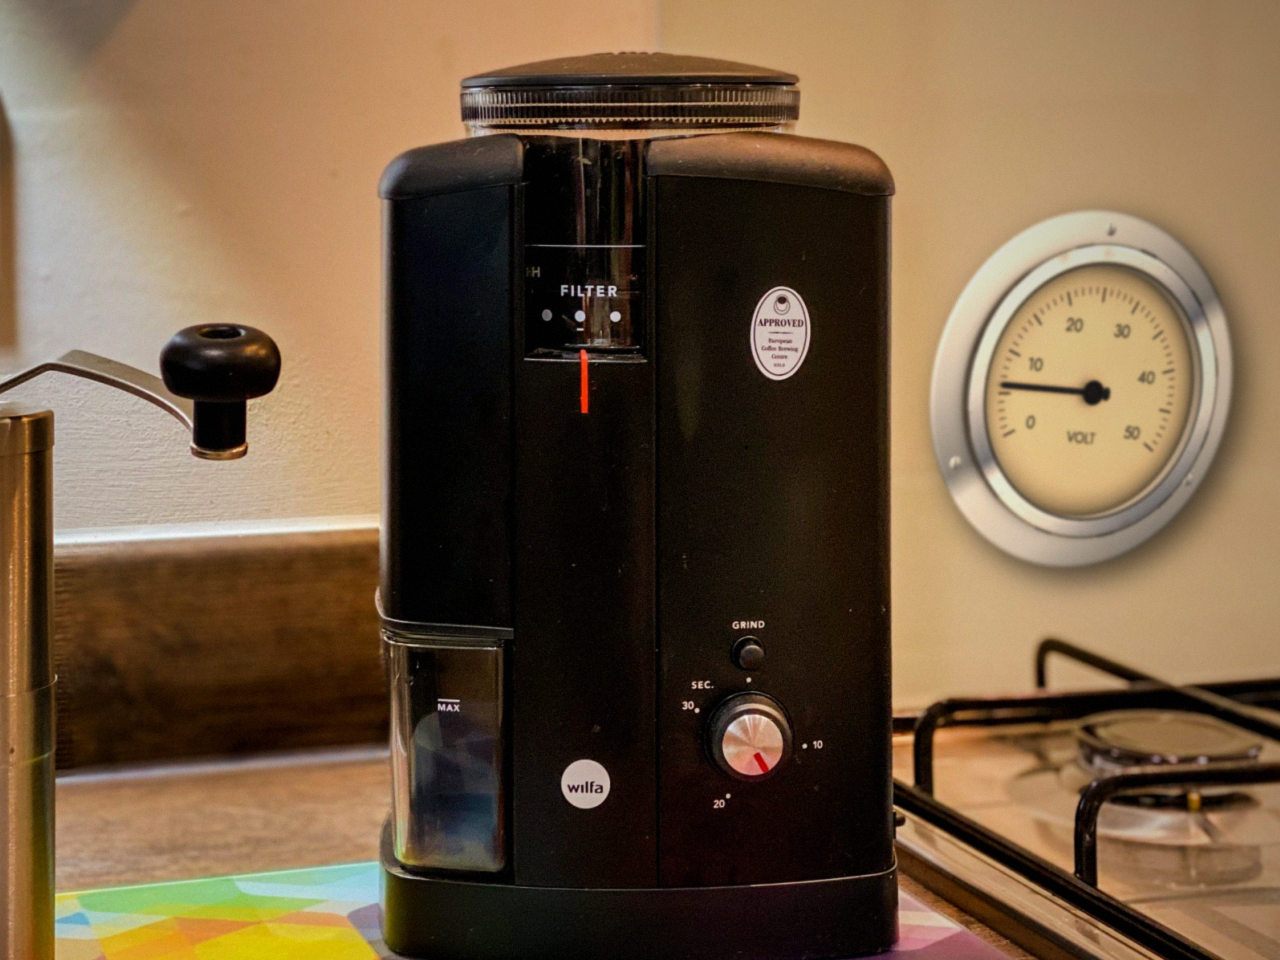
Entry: **6** V
